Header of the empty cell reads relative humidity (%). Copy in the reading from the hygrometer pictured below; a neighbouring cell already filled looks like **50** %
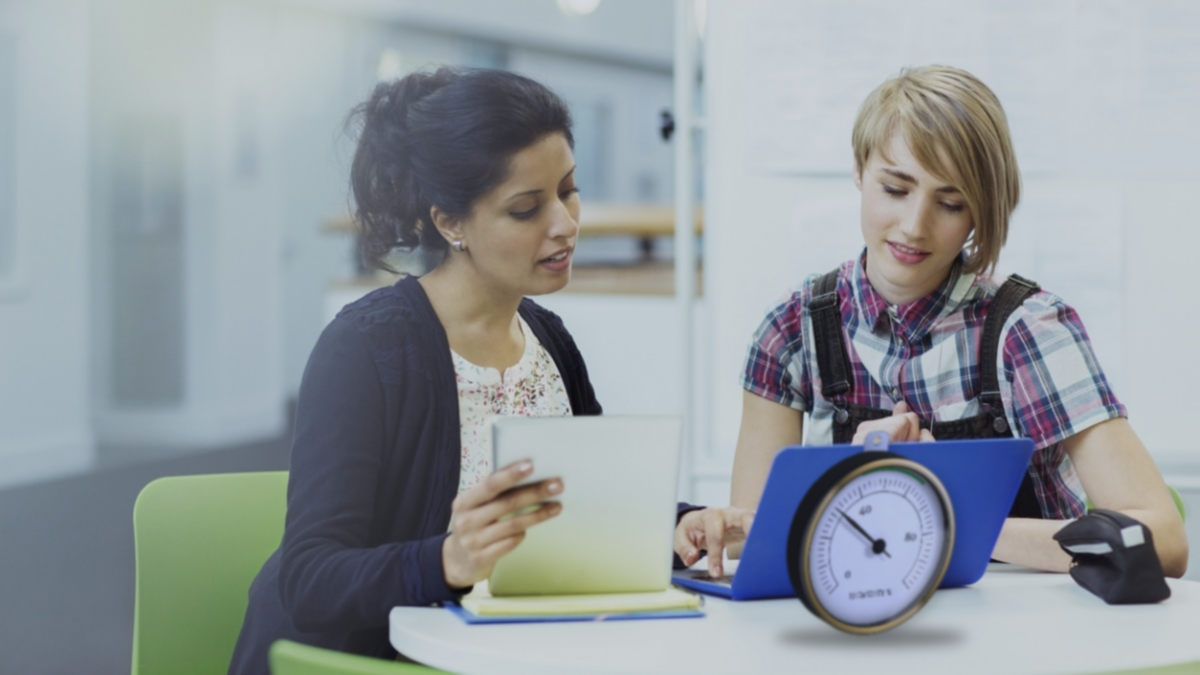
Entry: **30** %
